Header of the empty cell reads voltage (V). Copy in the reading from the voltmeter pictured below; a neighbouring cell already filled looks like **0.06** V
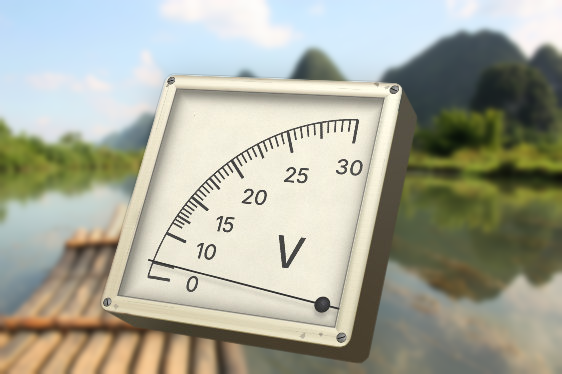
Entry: **5** V
